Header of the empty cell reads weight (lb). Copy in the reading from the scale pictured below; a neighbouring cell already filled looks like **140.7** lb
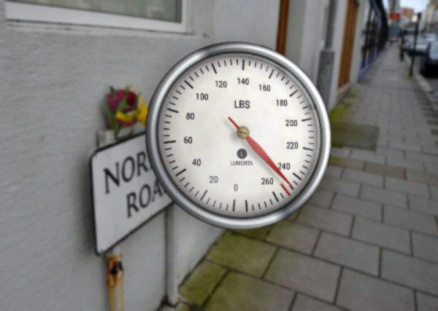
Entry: **248** lb
